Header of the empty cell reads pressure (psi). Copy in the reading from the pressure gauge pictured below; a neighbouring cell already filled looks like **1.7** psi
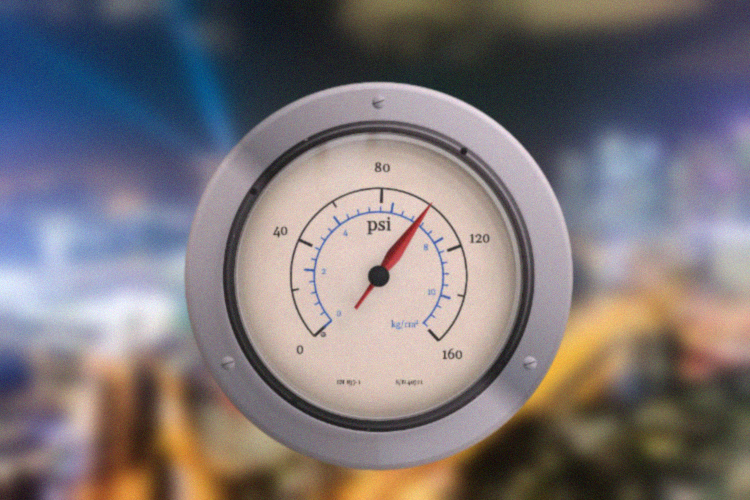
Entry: **100** psi
